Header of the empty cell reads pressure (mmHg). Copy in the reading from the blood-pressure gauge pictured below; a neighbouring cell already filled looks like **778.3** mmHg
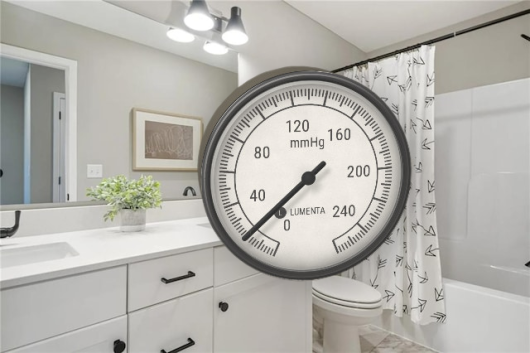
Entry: **20** mmHg
